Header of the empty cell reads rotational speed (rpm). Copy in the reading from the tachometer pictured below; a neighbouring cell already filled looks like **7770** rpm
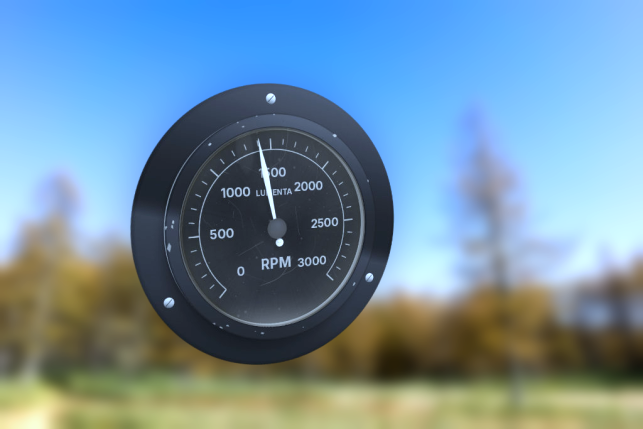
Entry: **1400** rpm
